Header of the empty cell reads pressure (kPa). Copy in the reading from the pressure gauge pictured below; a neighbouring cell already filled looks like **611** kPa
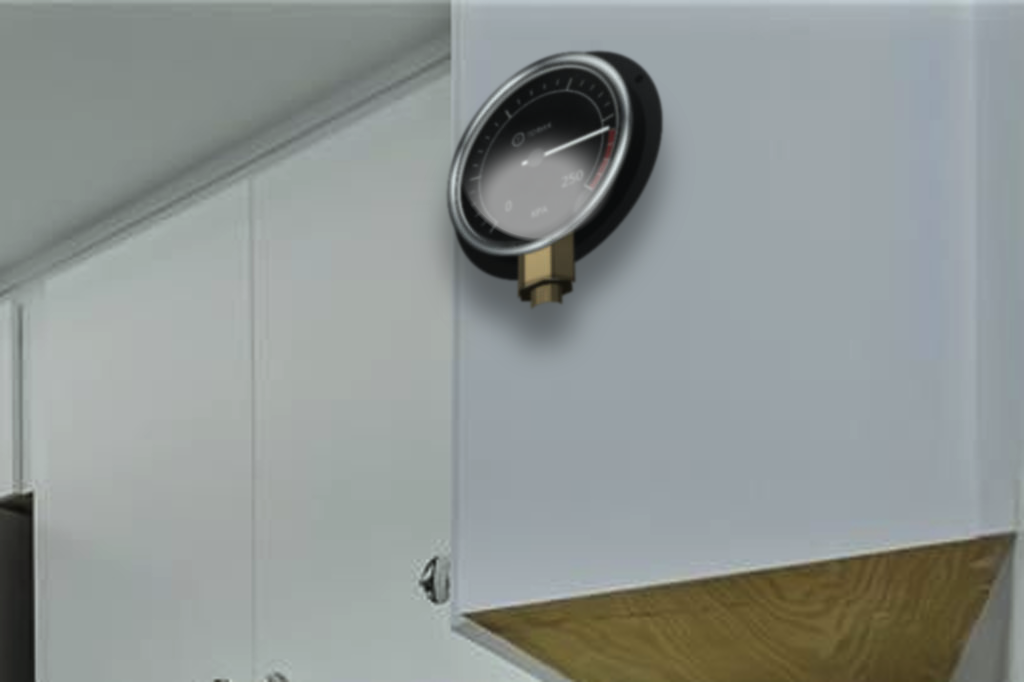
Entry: **210** kPa
